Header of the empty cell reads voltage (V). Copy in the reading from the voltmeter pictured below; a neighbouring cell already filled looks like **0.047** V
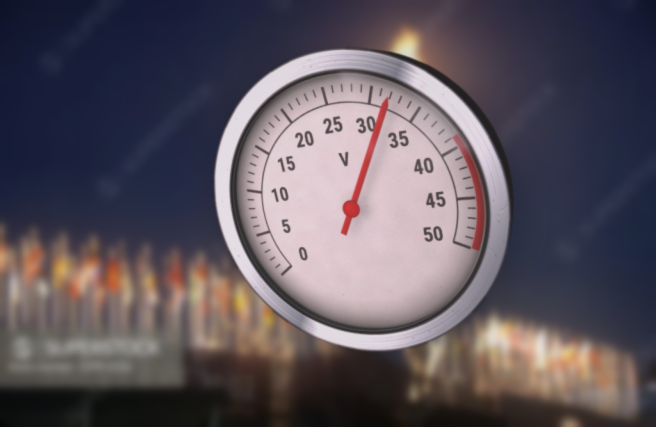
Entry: **32** V
